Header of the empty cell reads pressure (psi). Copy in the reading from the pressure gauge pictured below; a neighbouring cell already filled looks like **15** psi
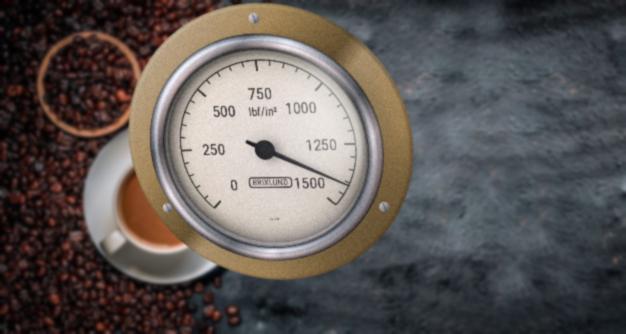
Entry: **1400** psi
